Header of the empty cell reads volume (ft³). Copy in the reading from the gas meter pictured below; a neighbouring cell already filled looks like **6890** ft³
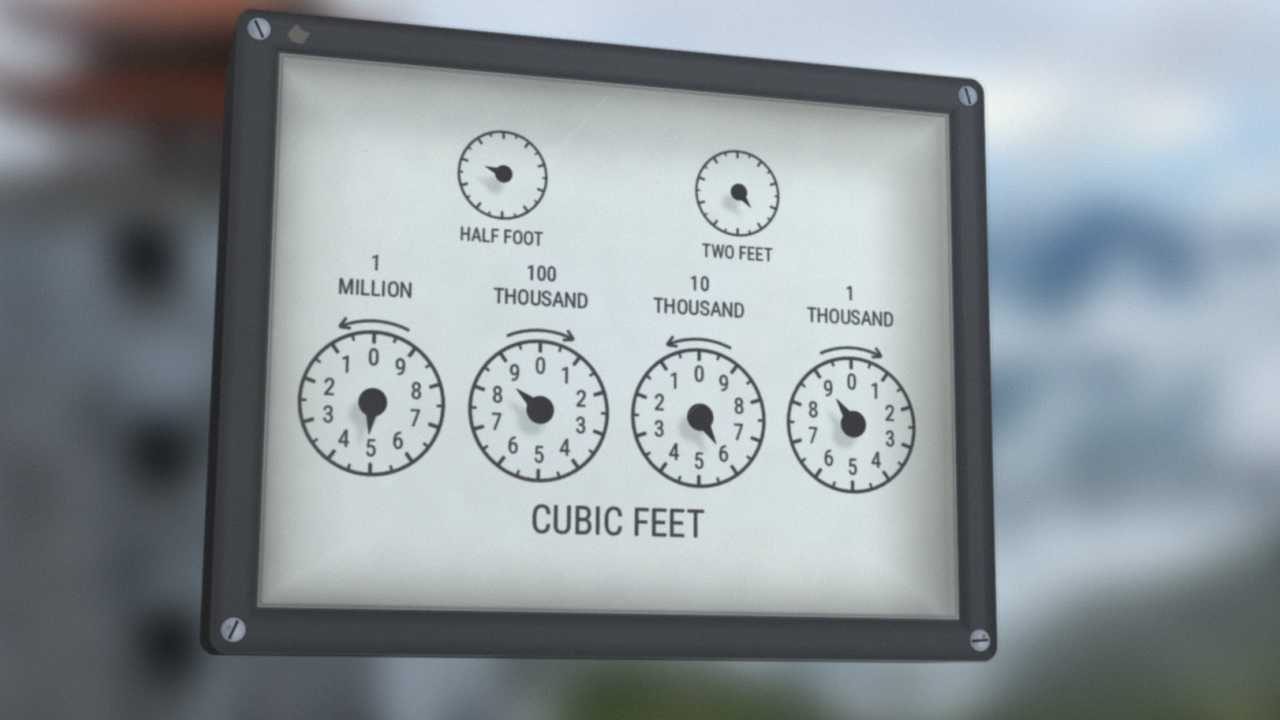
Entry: **485900** ft³
